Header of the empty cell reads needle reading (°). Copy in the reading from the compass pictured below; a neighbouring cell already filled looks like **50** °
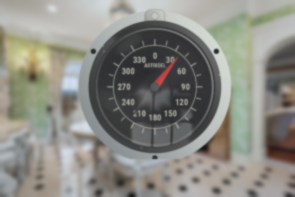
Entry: **37.5** °
